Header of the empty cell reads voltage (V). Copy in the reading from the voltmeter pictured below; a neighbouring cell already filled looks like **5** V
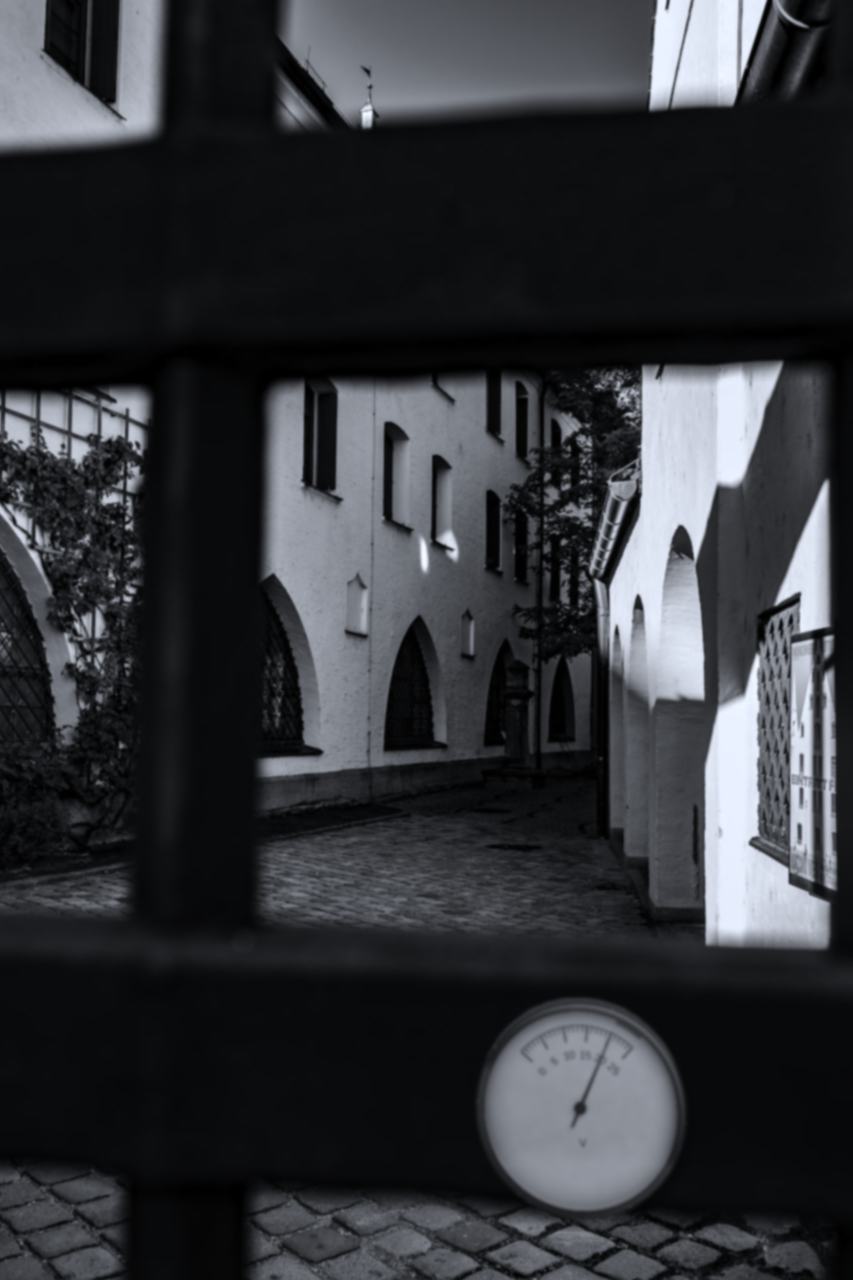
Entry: **20** V
